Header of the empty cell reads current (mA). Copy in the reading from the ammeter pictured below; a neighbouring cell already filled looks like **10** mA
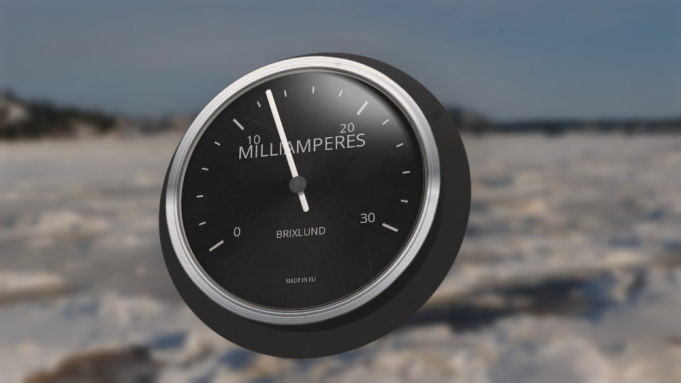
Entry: **13** mA
